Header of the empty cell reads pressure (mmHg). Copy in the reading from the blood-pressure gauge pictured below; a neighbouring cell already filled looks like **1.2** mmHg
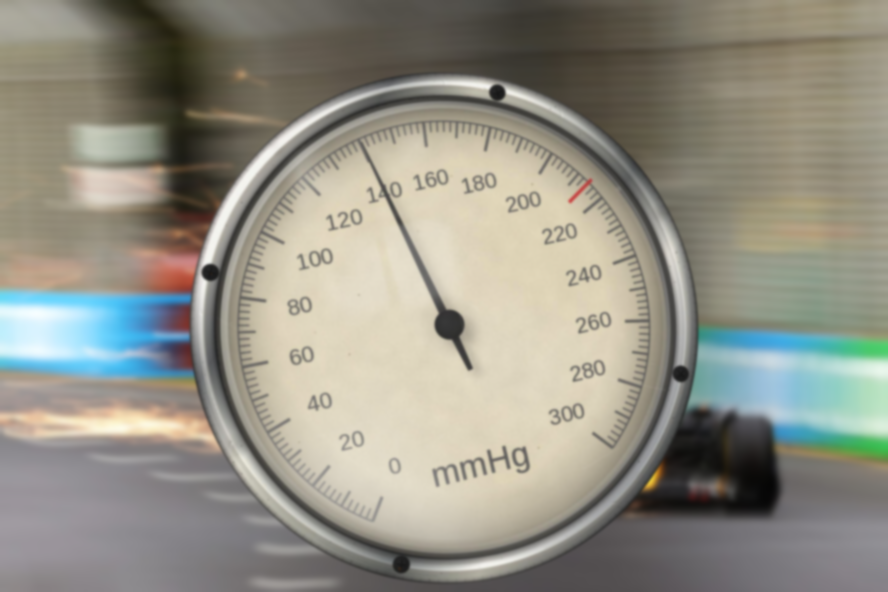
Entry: **140** mmHg
